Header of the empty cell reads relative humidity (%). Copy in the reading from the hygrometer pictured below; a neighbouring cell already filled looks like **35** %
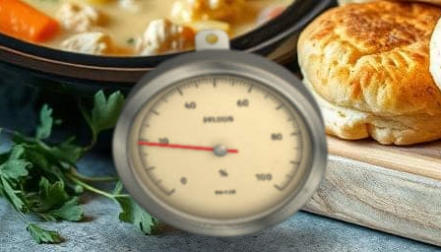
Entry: **20** %
